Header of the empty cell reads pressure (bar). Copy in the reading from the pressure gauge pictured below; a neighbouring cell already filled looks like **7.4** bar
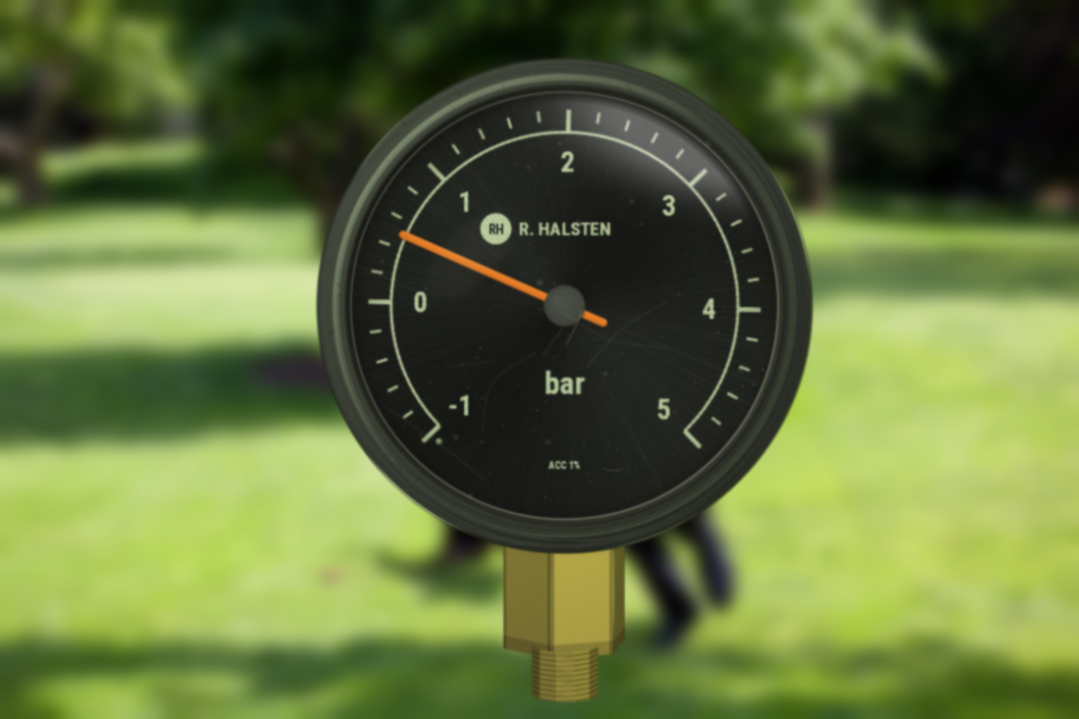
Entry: **0.5** bar
